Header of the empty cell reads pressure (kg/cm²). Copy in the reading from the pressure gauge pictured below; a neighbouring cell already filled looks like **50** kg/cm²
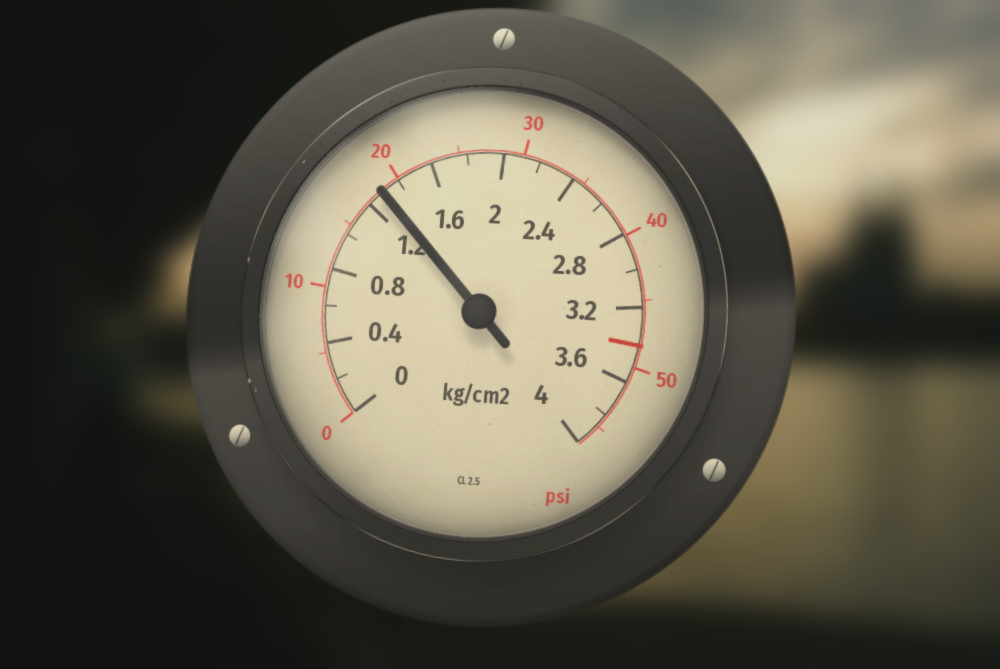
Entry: **1.3** kg/cm²
